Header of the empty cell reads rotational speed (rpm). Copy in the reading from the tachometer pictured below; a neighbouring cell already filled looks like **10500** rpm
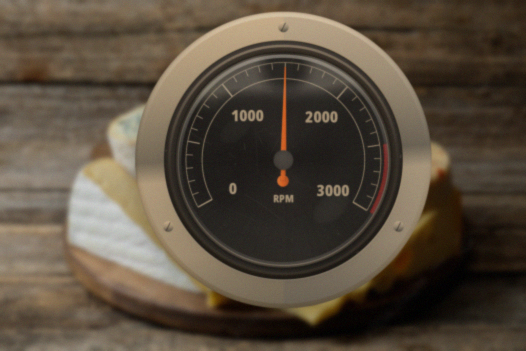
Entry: **1500** rpm
